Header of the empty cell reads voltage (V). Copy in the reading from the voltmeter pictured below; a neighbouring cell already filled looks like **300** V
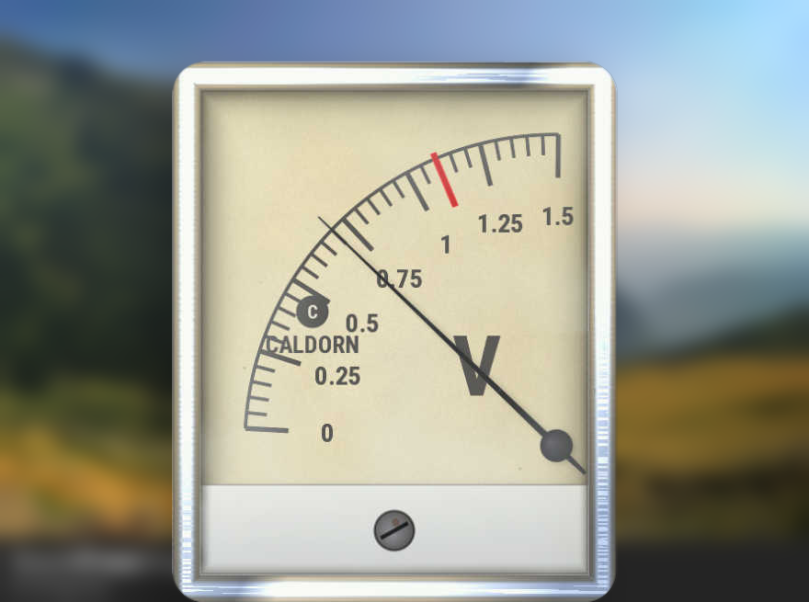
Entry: **0.7** V
